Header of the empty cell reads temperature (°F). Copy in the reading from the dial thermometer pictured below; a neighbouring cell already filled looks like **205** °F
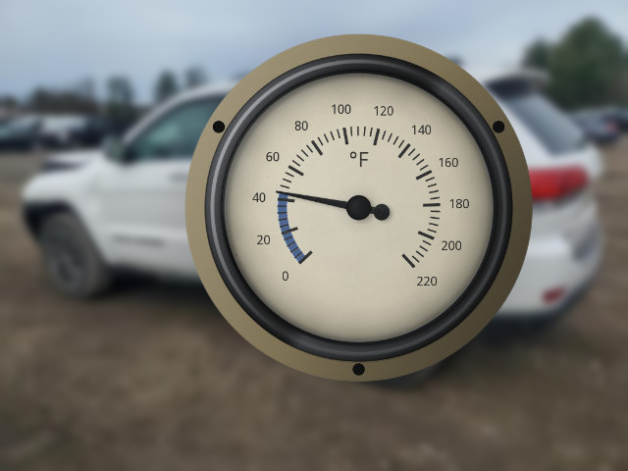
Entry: **44** °F
